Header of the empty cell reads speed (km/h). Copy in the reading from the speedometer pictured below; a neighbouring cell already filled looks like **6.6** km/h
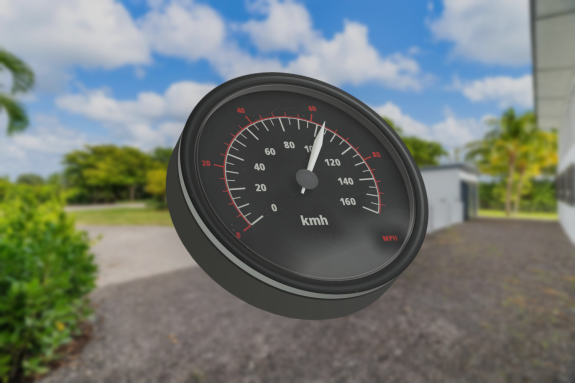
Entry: **102.5** km/h
